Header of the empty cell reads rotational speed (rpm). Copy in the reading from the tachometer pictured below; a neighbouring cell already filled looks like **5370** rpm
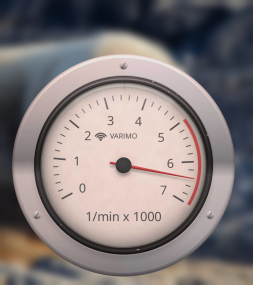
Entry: **6400** rpm
